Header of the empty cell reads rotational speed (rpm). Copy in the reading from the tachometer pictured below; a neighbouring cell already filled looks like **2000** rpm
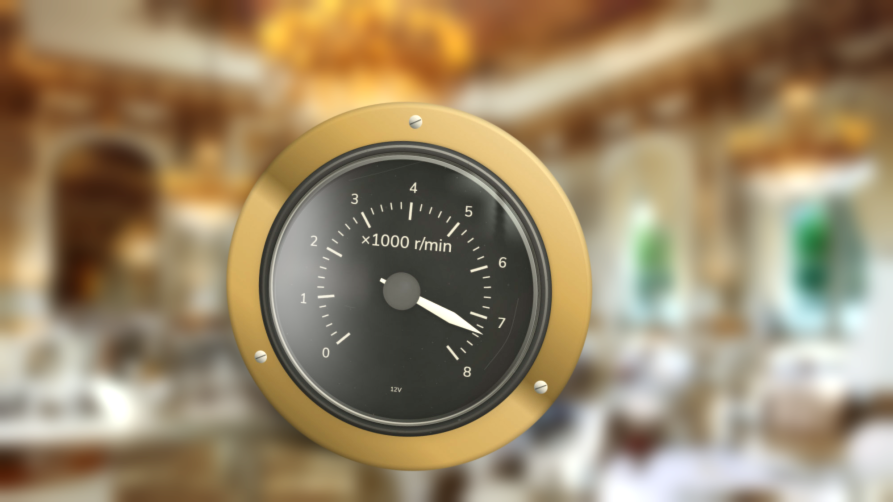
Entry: **7300** rpm
